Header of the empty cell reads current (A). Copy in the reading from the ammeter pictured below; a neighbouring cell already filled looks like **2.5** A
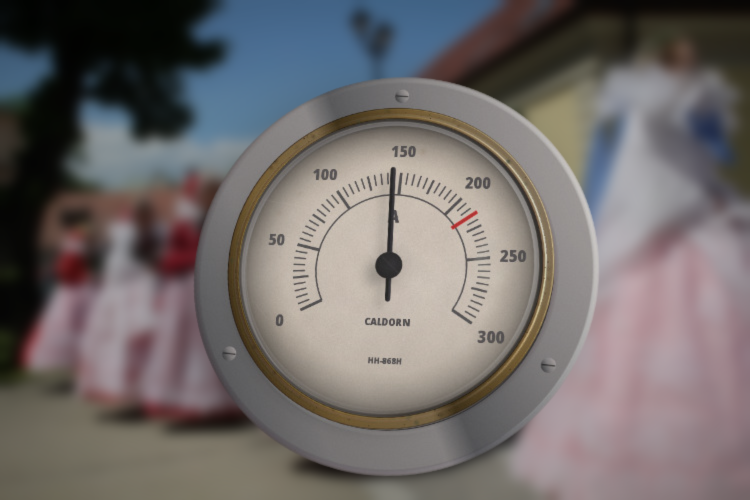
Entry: **145** A
